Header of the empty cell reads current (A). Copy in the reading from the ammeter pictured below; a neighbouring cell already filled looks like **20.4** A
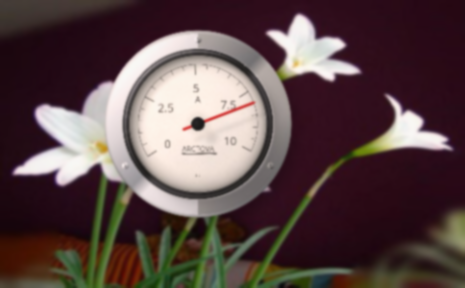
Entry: **8** A
